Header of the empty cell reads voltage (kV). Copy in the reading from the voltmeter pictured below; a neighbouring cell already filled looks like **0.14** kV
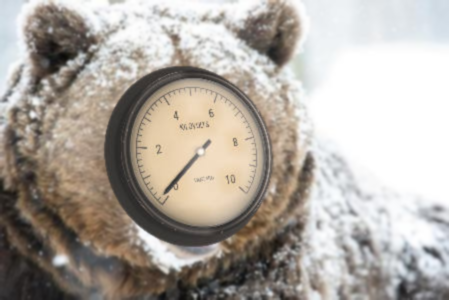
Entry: **0.2** kV
